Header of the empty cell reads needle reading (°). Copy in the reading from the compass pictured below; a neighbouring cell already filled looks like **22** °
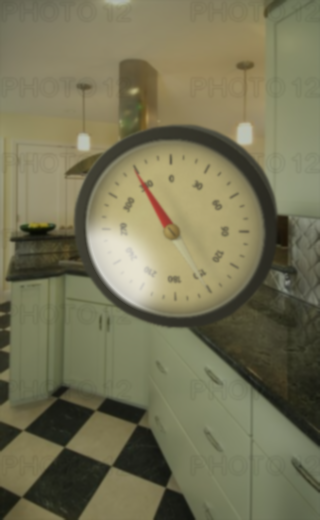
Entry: **330** °
